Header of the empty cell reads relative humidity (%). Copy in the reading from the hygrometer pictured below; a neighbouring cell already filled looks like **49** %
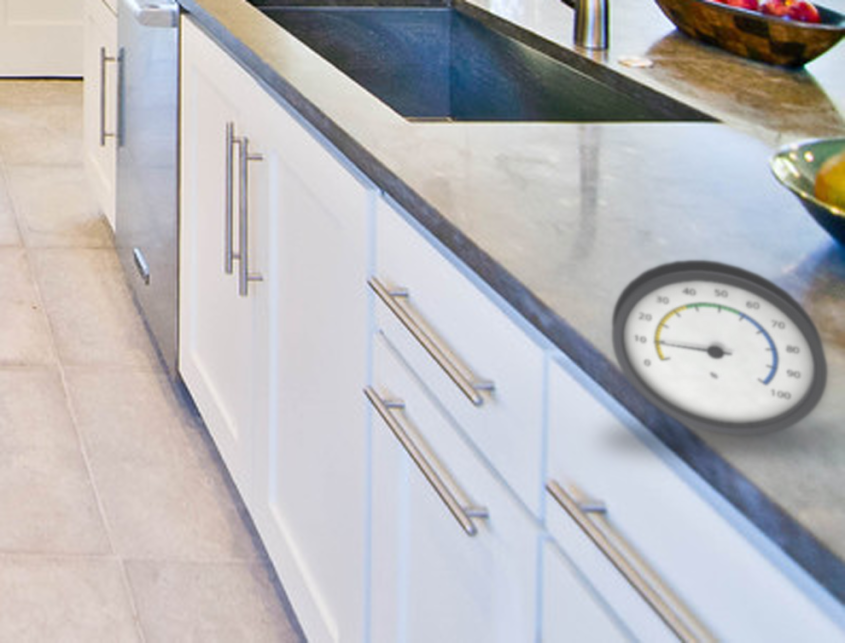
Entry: **10** %
